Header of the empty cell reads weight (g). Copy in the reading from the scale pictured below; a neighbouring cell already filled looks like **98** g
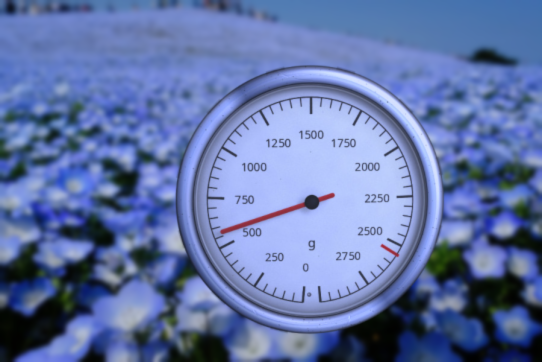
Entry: **575** g
